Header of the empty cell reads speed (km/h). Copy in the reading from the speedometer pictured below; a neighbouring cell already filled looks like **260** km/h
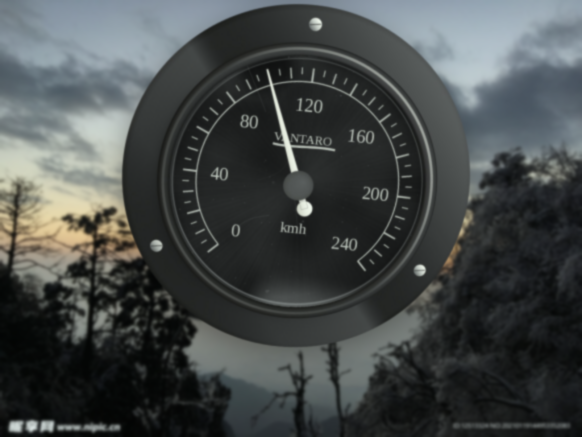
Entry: **100** km/h
